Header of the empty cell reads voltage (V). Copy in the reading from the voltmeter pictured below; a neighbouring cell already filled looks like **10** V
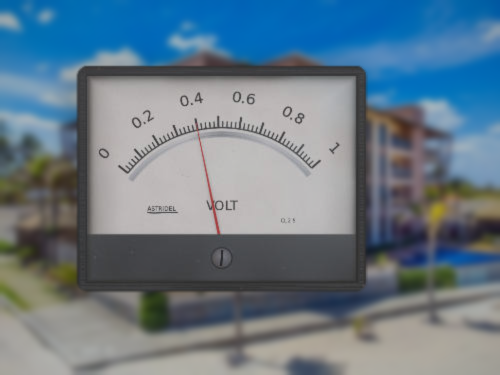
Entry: **0.4** V
